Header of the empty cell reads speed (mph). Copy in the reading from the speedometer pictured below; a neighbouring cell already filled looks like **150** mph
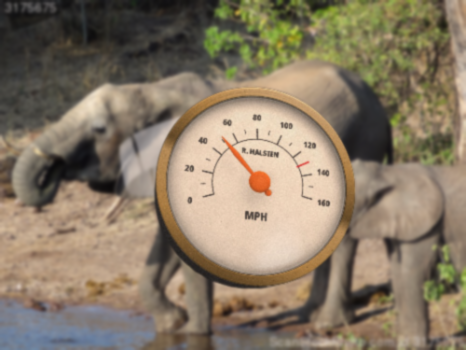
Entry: **50** mph
